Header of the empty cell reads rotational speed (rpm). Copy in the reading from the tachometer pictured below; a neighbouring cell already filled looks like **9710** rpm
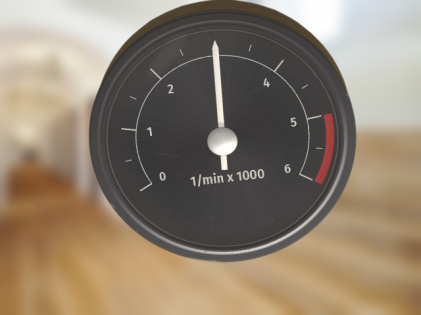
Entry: **3000** rpm
